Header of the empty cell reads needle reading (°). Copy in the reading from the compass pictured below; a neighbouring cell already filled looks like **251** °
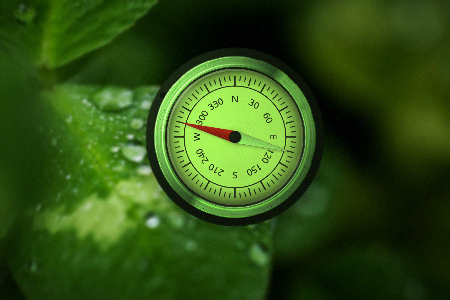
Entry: **285** °
